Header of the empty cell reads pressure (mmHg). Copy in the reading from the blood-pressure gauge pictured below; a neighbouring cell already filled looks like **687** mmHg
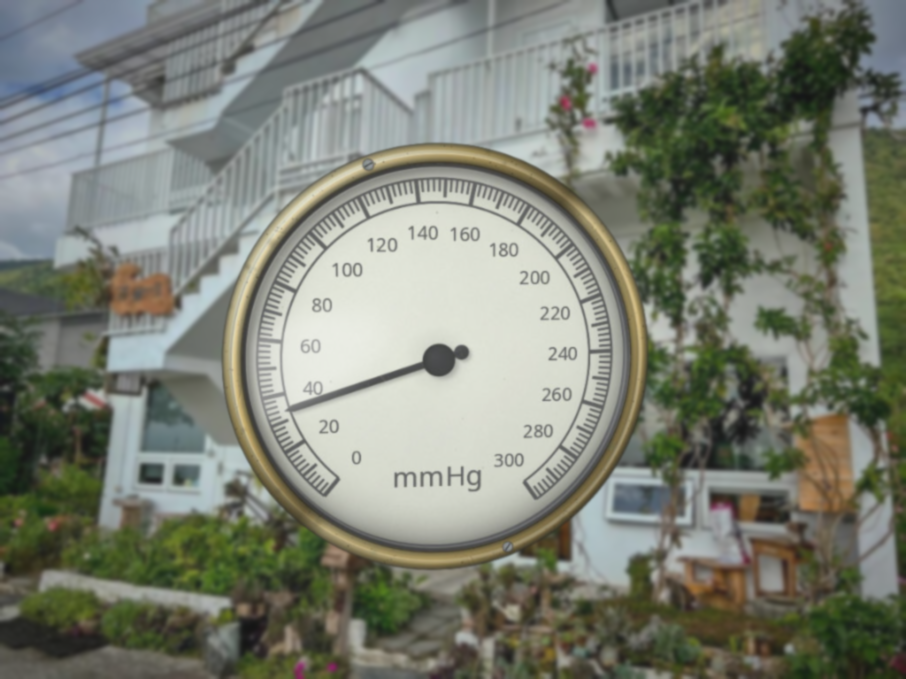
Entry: **34** mmHg
